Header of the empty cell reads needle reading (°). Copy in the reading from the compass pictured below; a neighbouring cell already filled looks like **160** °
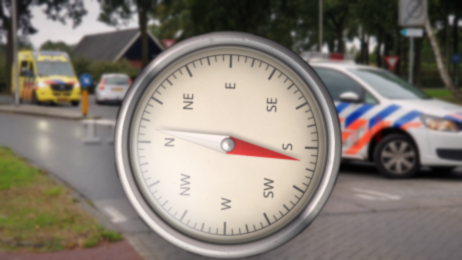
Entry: **190** °
